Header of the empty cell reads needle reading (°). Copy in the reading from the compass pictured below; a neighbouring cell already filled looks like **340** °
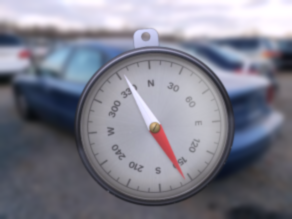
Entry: **155** °
